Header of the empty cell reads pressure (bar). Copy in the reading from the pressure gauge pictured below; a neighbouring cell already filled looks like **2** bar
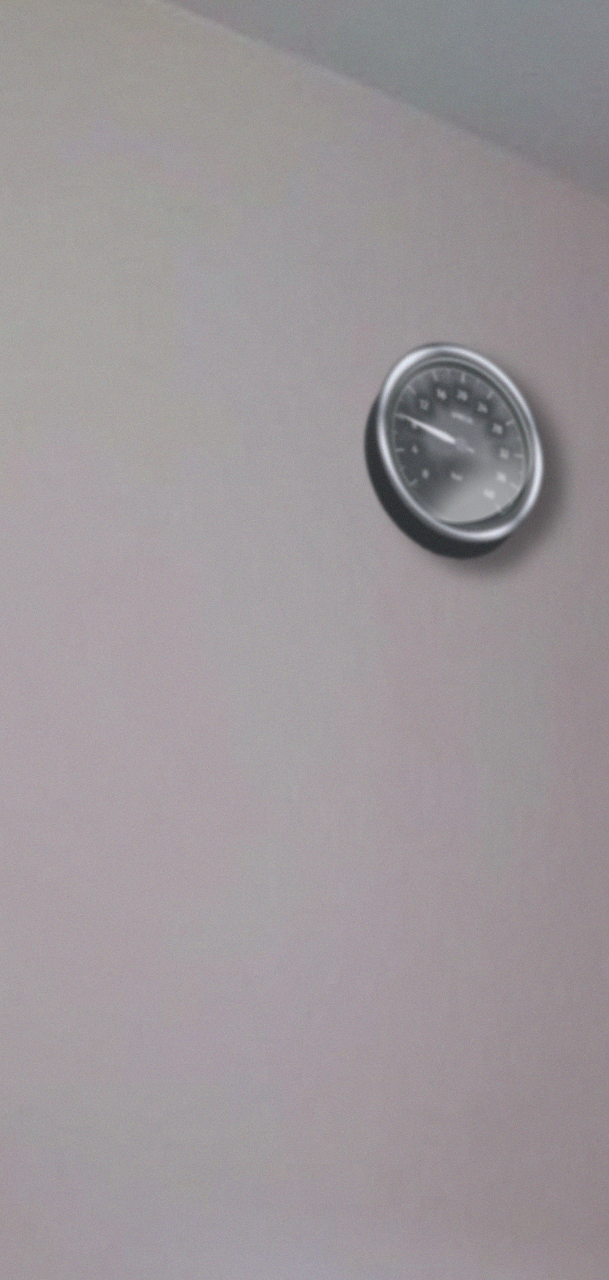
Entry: **8** bar
